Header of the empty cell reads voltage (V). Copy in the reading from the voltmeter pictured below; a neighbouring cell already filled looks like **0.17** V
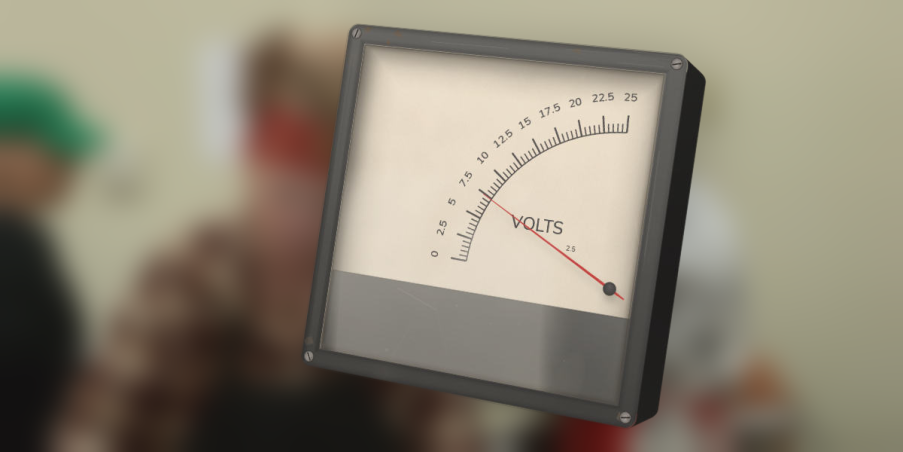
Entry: **7.5** V
